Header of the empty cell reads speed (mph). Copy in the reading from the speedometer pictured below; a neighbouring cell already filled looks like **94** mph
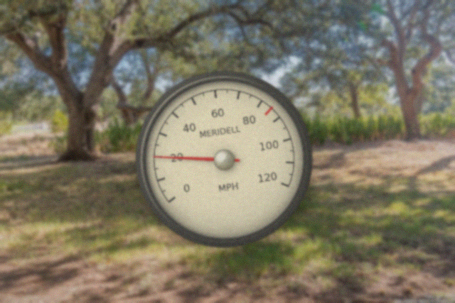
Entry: **20** mph
